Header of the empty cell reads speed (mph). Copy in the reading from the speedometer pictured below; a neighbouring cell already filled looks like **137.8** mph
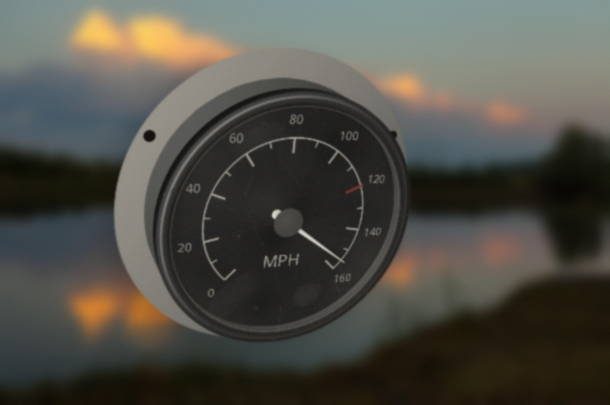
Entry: **155** mph
